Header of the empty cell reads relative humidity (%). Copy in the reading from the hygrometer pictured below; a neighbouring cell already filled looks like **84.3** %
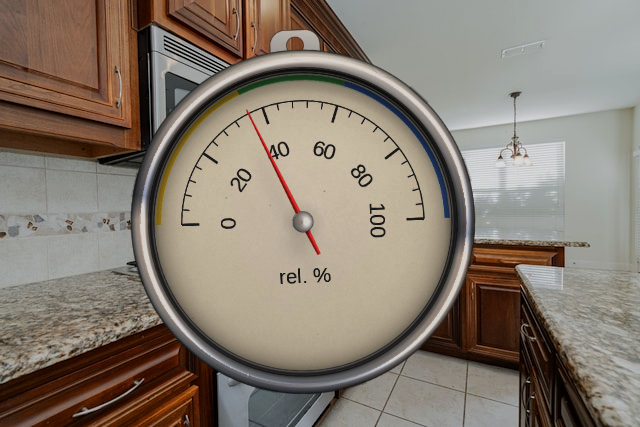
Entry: **36** %
